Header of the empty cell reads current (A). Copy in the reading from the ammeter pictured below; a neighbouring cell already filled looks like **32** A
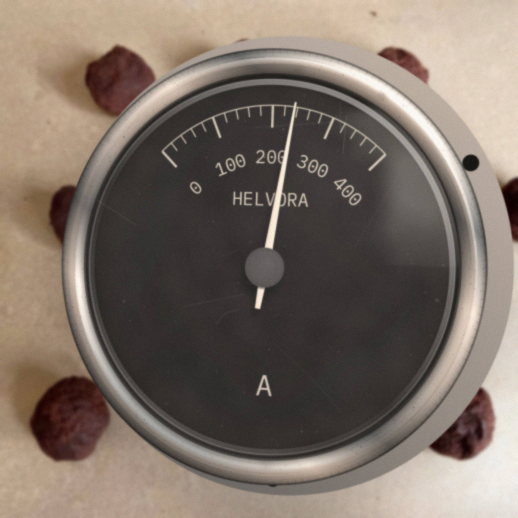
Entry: **240** A
